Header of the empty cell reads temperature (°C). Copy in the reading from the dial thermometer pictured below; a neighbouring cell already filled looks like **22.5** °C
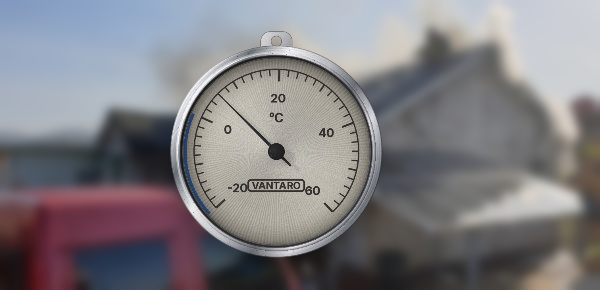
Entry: **6** °C
